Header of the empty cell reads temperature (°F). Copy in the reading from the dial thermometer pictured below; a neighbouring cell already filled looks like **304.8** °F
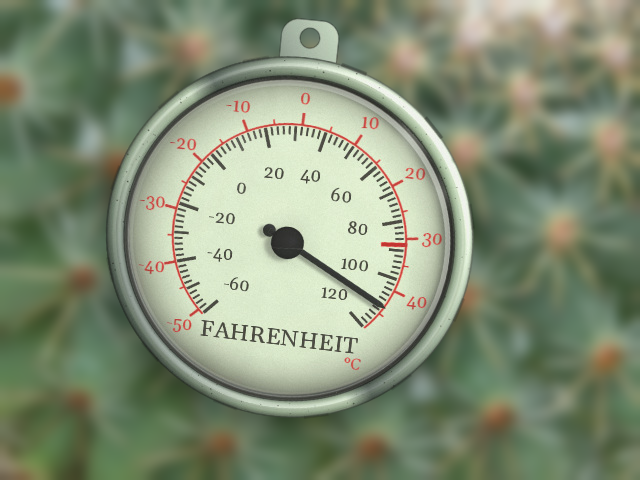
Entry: **110** °F
